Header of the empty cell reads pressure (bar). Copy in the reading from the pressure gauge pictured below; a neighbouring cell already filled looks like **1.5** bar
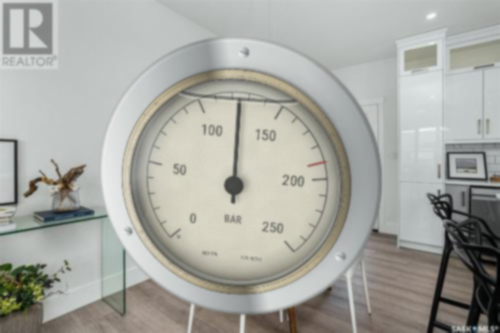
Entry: **125** bar
